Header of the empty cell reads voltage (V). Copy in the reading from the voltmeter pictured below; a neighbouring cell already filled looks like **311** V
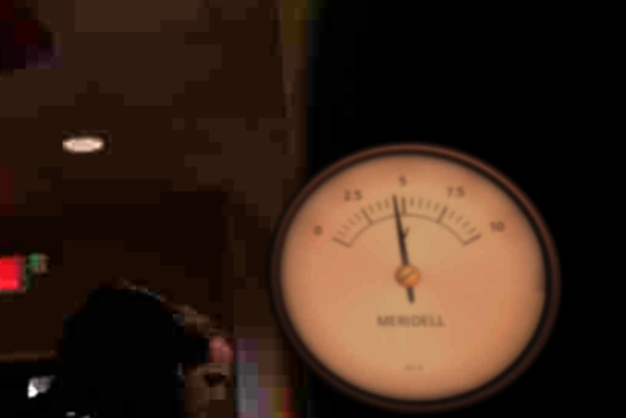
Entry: **4.5** V
